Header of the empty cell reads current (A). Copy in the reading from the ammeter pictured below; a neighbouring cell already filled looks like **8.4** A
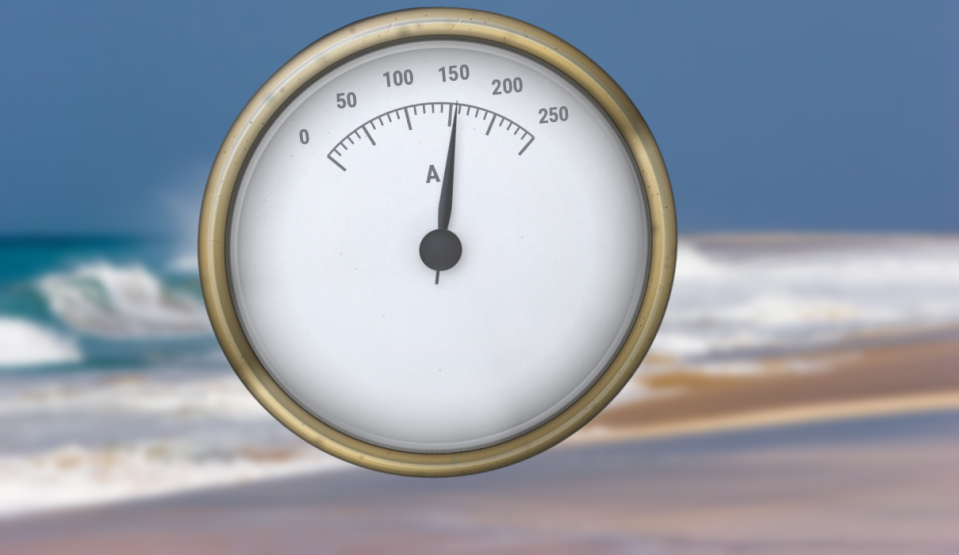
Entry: **155** A
